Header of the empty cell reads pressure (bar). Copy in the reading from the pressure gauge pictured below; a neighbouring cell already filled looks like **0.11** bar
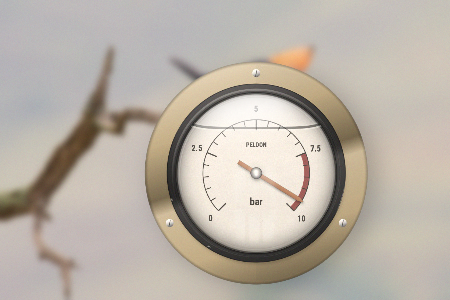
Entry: **9.5** bar
